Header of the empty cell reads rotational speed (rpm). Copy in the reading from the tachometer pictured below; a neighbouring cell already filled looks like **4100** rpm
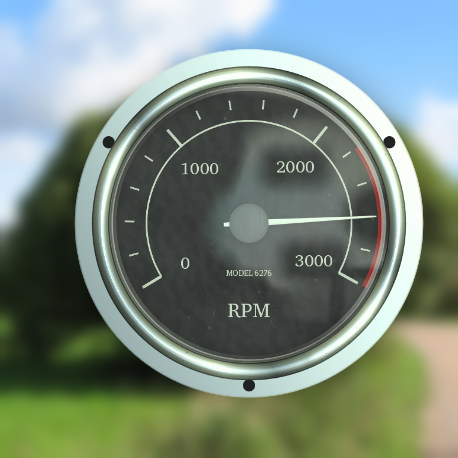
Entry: **2600** rpm
